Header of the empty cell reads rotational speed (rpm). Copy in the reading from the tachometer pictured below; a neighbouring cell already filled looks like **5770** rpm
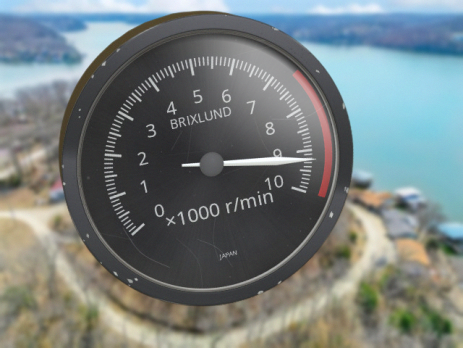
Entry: **9200** rpm
